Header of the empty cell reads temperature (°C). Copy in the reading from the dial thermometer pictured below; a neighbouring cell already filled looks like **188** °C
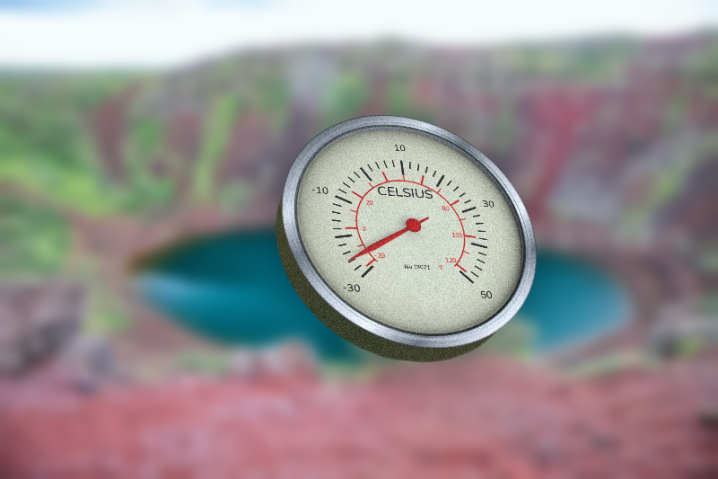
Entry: **-26** °C
